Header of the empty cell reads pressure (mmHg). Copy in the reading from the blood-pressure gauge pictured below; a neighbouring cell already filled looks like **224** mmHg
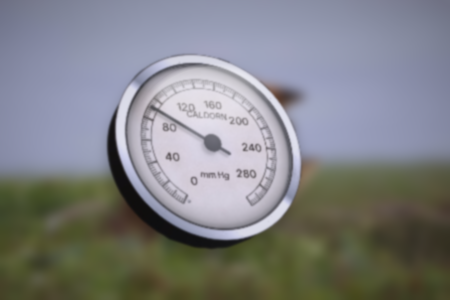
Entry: **90** mmHg
